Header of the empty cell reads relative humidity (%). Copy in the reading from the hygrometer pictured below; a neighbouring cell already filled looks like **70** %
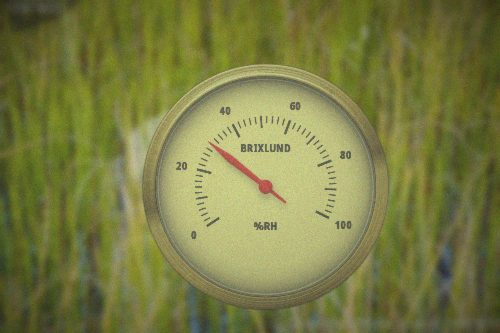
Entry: **30** %
